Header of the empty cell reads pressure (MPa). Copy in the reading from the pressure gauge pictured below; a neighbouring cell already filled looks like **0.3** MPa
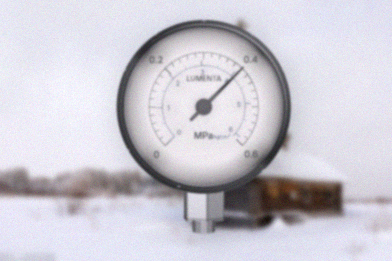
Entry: **0.4** MPa
